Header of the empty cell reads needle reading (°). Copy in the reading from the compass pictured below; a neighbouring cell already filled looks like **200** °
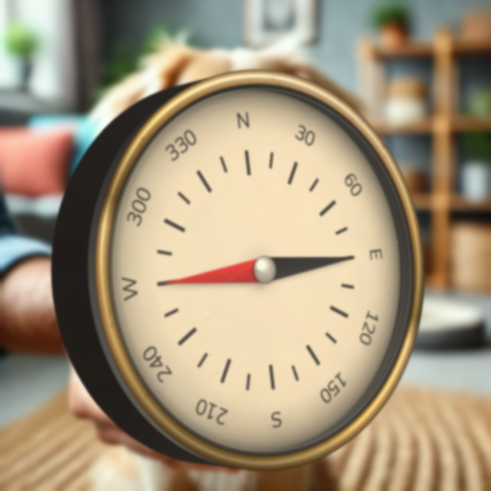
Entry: **270** °
